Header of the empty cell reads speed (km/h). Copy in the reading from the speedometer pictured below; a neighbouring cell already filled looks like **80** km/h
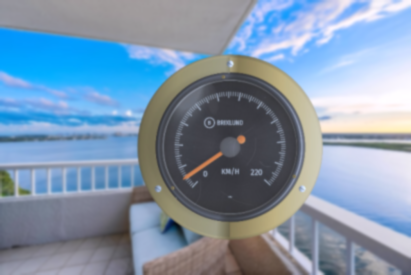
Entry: **10** km/h
